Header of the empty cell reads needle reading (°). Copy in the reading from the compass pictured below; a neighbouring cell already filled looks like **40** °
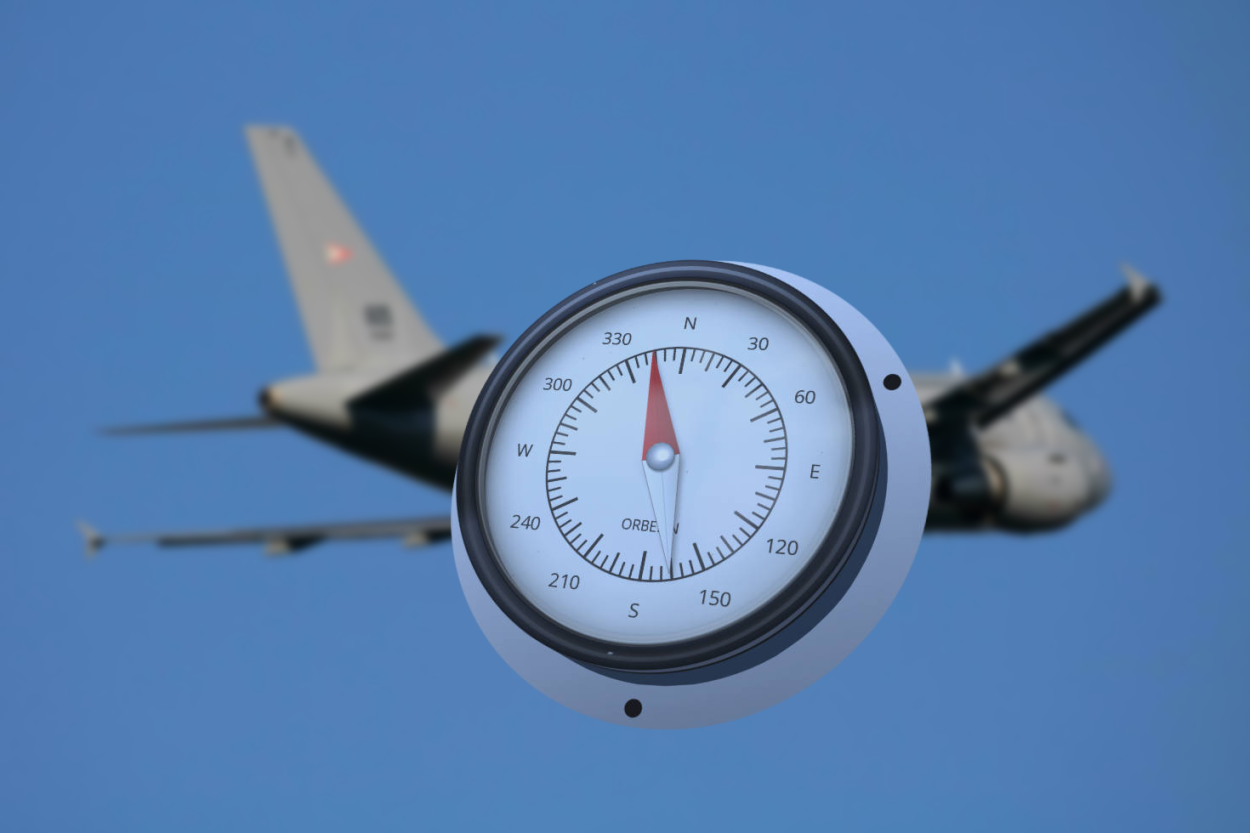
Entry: **345** °
